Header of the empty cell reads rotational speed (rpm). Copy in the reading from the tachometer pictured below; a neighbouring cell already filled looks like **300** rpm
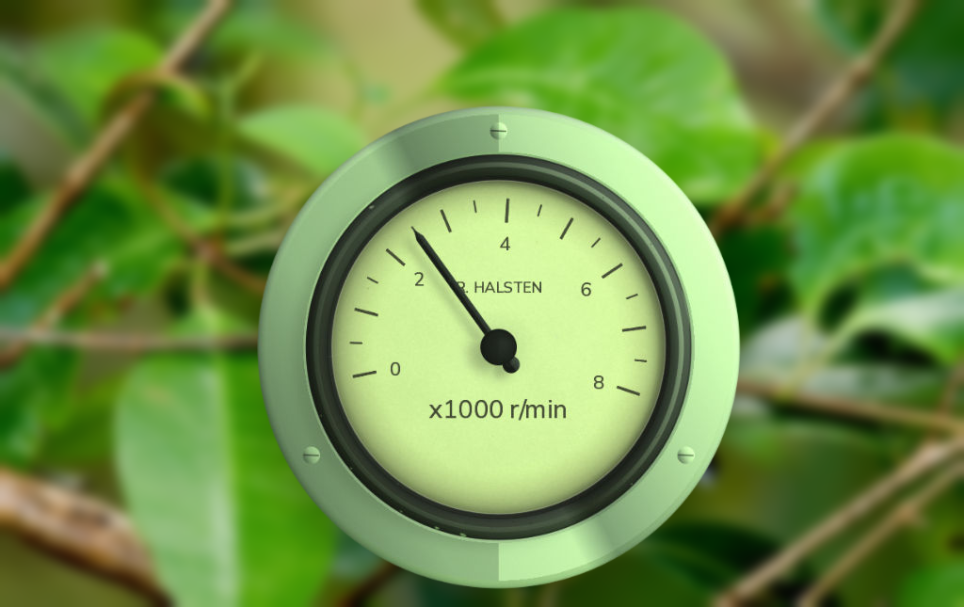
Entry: **2500** rpm
